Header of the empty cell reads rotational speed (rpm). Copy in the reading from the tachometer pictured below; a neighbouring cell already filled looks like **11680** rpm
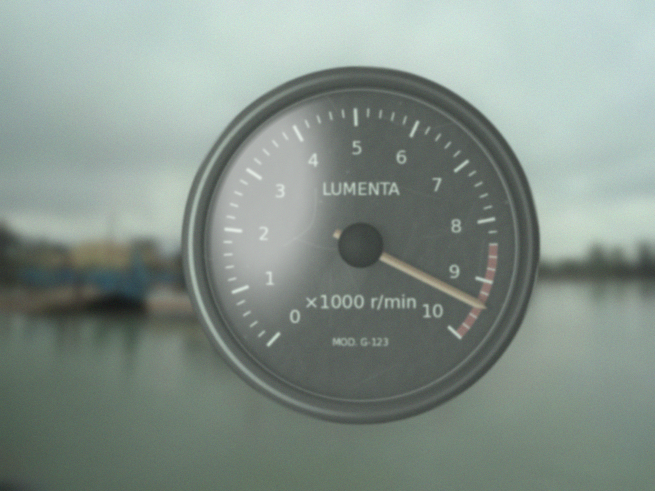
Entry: **9400** rpm
